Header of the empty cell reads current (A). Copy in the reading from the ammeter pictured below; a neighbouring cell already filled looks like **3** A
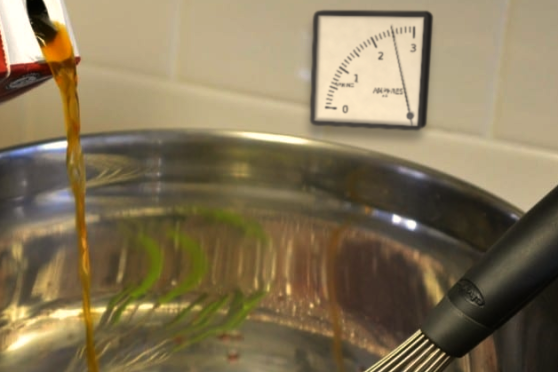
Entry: **2.5** A
